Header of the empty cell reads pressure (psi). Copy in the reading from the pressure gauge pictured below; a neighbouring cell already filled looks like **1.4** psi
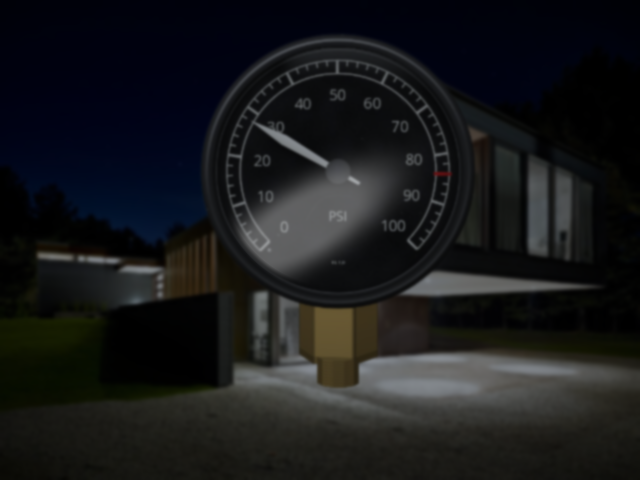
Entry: **28** psi
